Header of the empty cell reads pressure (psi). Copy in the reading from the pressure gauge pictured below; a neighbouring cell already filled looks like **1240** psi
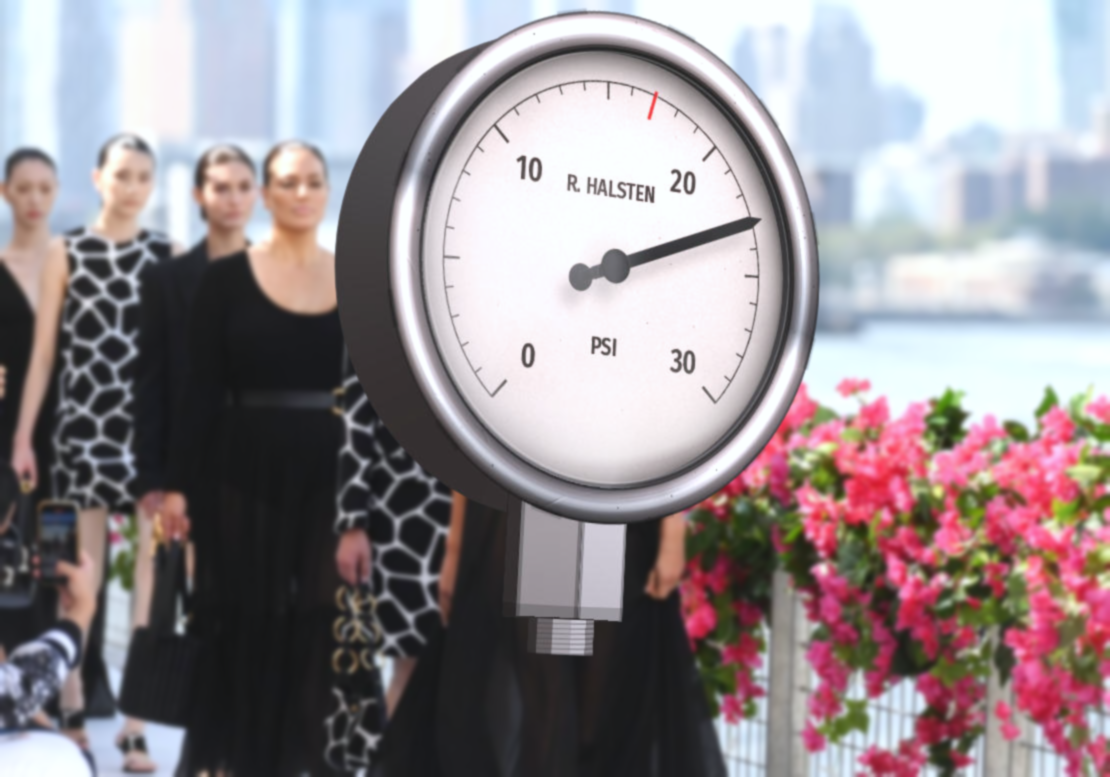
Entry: **23** psi
